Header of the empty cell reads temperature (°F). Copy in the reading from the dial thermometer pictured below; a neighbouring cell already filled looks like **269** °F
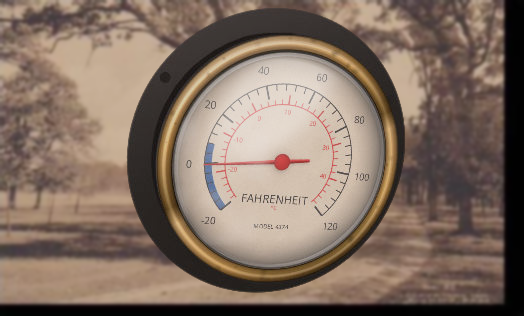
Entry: **0** °F
